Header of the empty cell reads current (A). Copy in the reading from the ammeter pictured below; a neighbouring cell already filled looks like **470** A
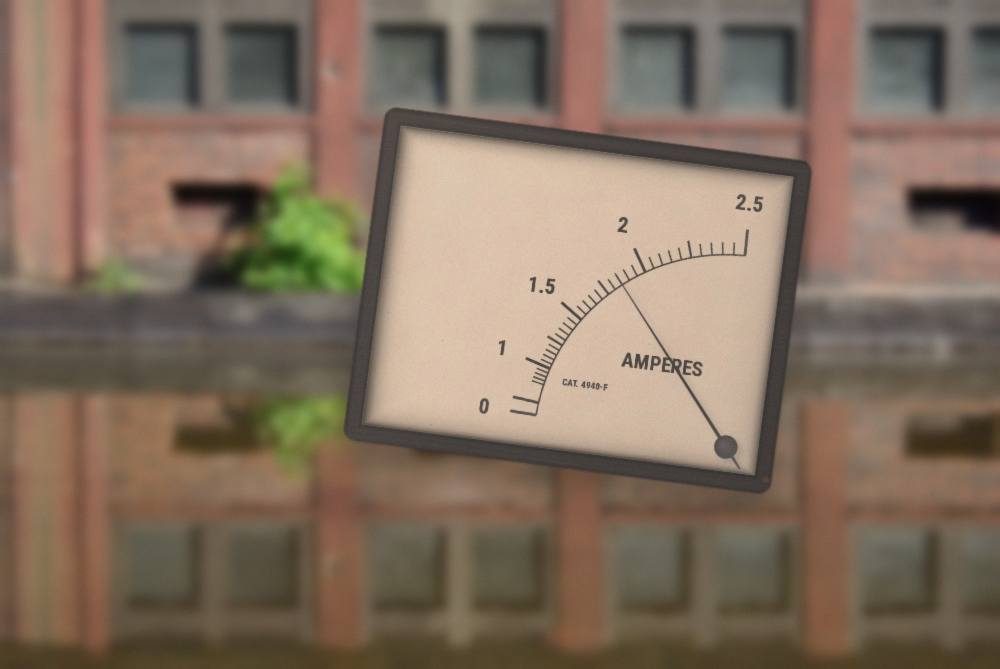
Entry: **1.85** A
